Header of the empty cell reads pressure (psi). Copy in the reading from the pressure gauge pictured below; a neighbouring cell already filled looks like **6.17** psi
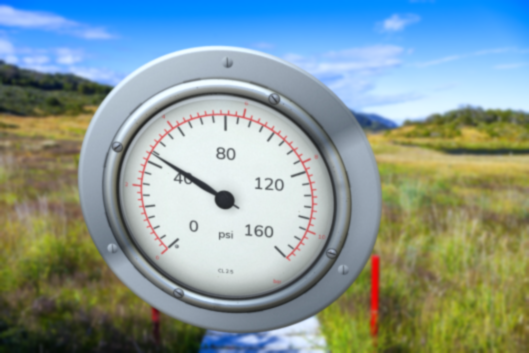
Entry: **45** psi
